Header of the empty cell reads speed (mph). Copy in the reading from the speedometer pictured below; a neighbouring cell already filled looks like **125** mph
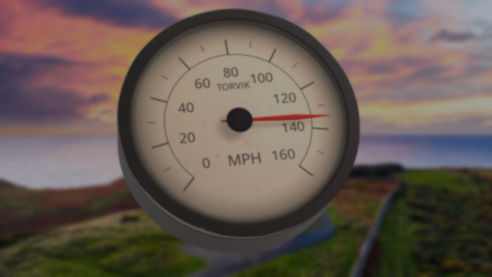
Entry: **135** mph
